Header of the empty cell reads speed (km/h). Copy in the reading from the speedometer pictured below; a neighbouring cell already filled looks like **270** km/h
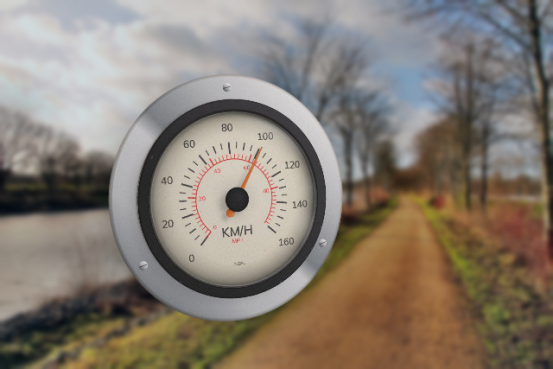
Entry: **100** km/h
